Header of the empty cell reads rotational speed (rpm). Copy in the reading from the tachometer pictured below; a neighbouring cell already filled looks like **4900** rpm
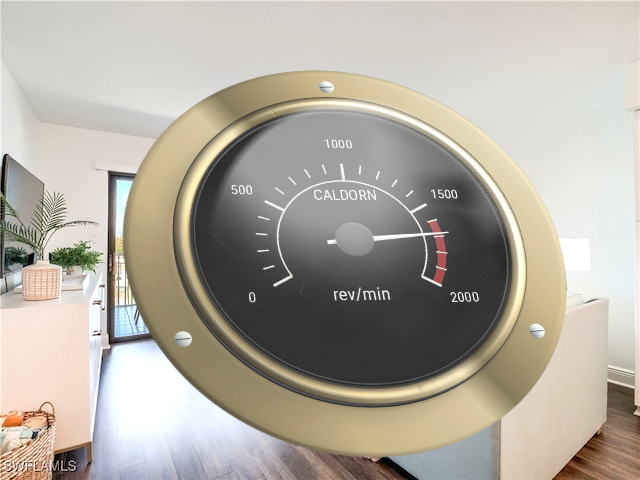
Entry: **1700** rpm
